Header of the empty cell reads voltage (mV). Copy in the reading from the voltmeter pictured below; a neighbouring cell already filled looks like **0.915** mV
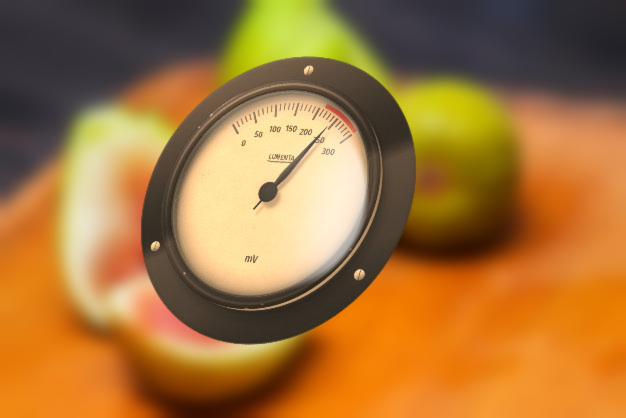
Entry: **250** mV
